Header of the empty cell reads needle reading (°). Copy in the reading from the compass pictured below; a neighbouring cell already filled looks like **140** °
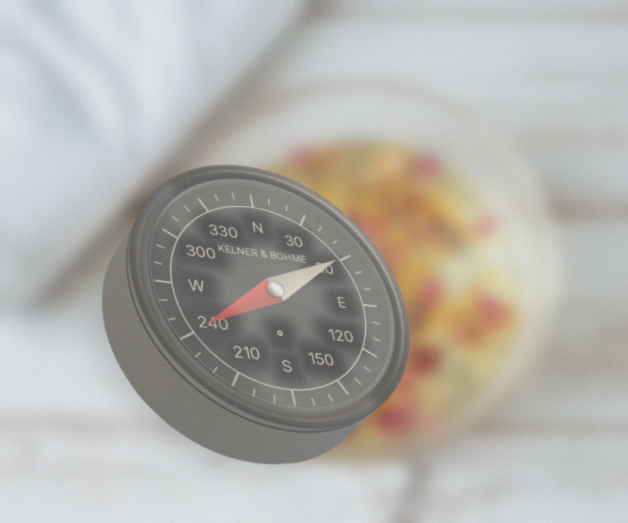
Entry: **240** °
